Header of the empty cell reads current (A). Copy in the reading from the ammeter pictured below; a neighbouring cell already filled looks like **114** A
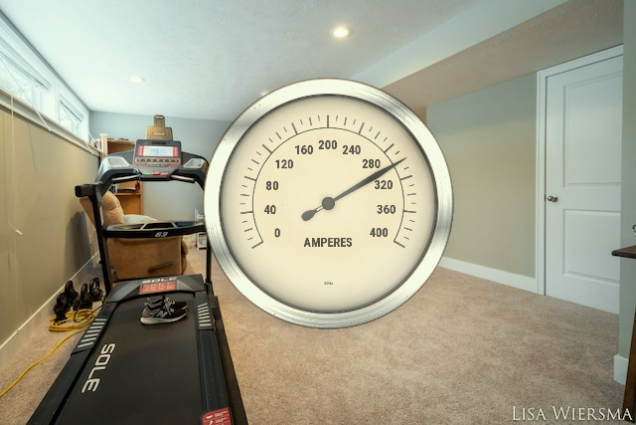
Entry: **300** A
